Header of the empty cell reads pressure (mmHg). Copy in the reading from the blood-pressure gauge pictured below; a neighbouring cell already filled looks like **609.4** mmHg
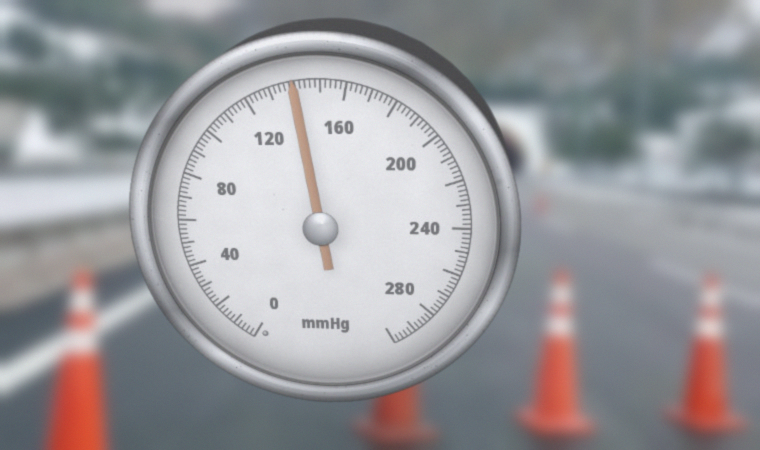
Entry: **140** mmHg
